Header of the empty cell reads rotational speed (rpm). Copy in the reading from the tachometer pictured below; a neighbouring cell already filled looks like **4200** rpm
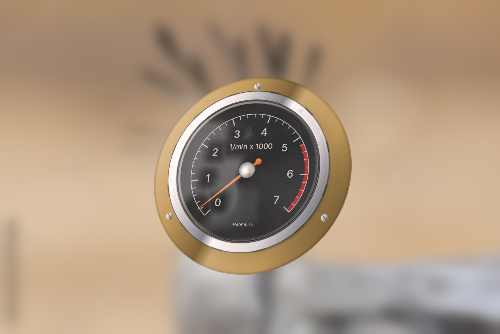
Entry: **200** rpm
